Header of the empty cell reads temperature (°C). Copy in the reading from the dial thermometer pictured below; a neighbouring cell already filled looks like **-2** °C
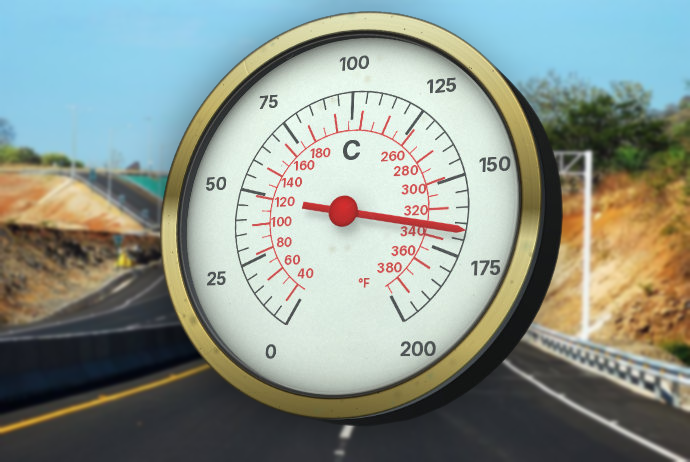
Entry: **167.5** °C
